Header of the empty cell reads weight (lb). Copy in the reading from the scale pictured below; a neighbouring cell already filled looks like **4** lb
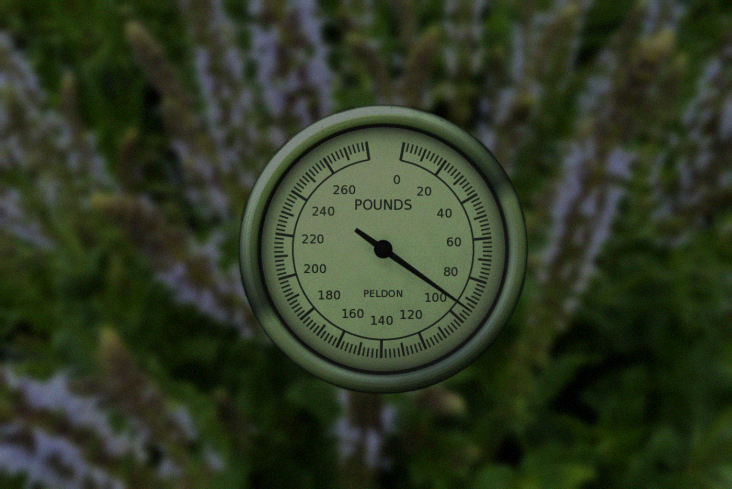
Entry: **94** lb
